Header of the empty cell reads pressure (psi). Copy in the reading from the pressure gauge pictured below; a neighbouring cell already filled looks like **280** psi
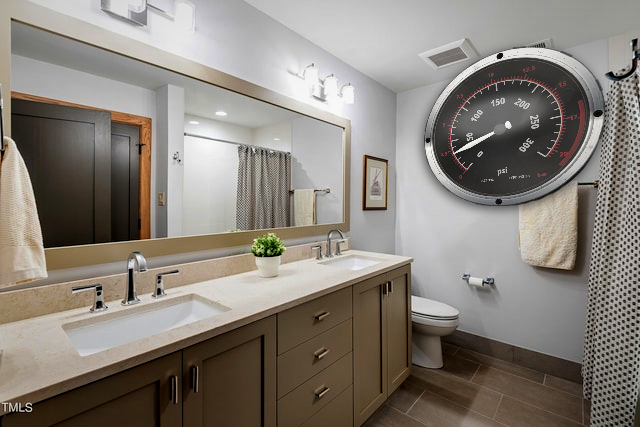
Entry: **30** psi
